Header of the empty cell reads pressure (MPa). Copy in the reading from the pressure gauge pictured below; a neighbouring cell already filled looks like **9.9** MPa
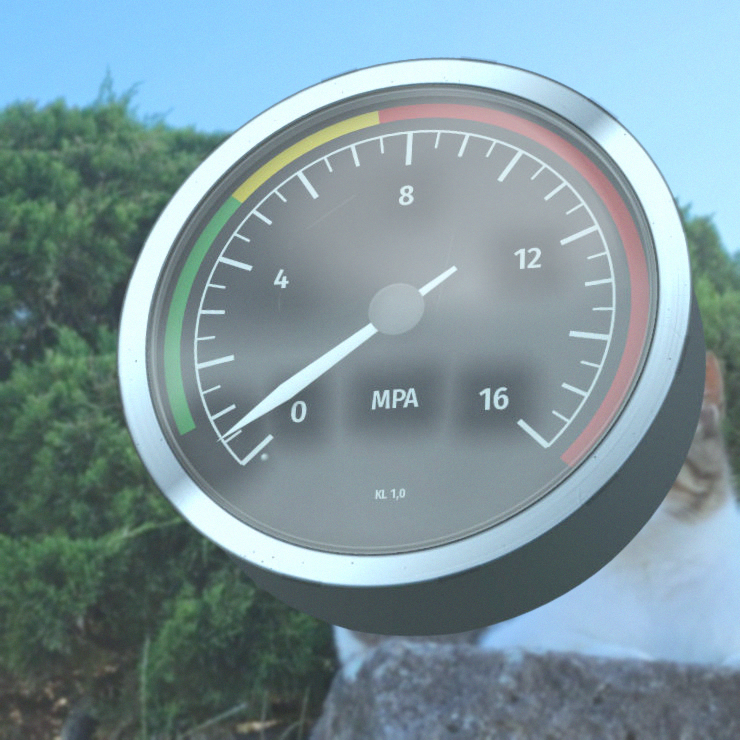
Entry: **0.5** MPa
